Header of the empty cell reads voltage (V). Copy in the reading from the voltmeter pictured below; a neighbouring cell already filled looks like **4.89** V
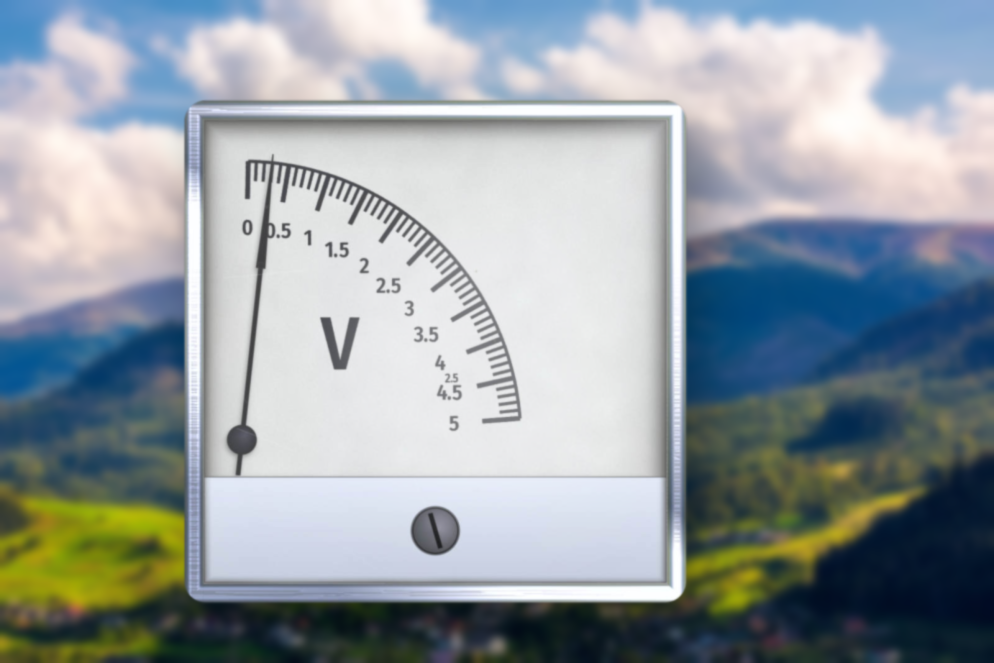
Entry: **0.3** V
